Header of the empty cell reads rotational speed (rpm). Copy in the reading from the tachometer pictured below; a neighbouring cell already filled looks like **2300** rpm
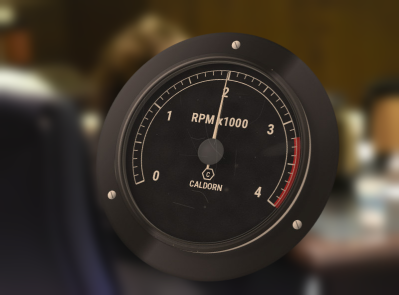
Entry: **2000** rpm
